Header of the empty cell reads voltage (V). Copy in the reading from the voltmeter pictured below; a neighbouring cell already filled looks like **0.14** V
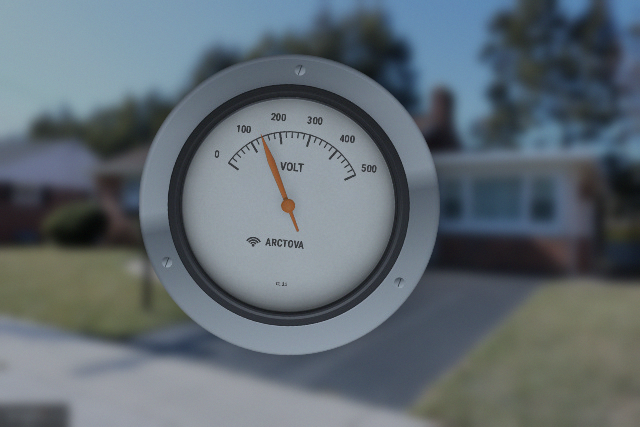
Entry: **140** V
